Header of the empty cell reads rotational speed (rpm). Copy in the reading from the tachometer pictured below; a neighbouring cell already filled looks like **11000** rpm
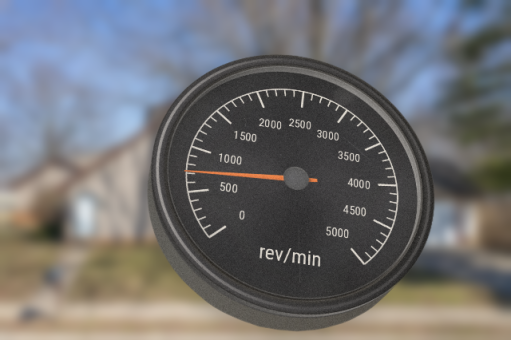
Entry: **700** rpm
